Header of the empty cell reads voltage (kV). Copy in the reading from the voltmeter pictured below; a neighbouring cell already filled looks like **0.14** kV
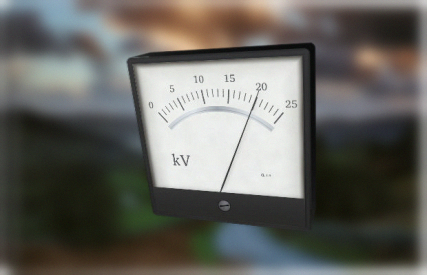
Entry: **20** kV
